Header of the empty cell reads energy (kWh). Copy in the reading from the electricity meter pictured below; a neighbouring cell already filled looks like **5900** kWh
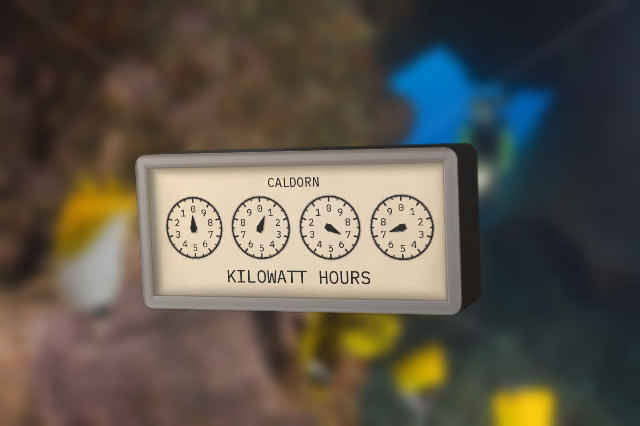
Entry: **67** kWh
